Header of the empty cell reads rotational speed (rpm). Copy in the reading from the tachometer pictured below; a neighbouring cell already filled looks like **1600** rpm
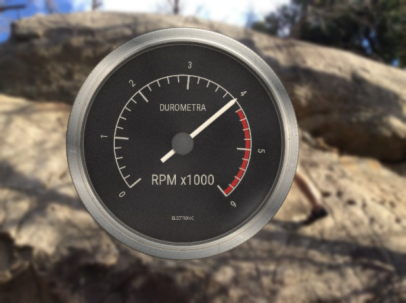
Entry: **4000** rpm
